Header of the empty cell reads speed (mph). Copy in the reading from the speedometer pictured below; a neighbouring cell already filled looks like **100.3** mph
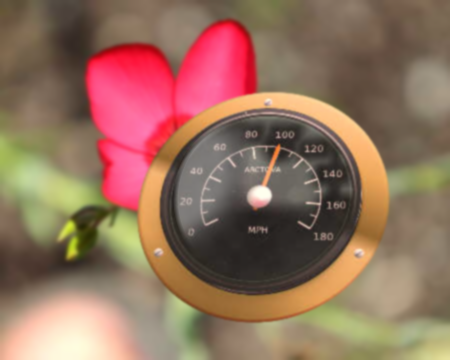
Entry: **100** mph
